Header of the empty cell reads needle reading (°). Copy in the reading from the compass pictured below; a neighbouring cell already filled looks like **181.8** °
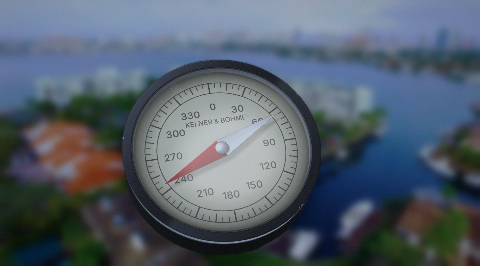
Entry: **245** °
